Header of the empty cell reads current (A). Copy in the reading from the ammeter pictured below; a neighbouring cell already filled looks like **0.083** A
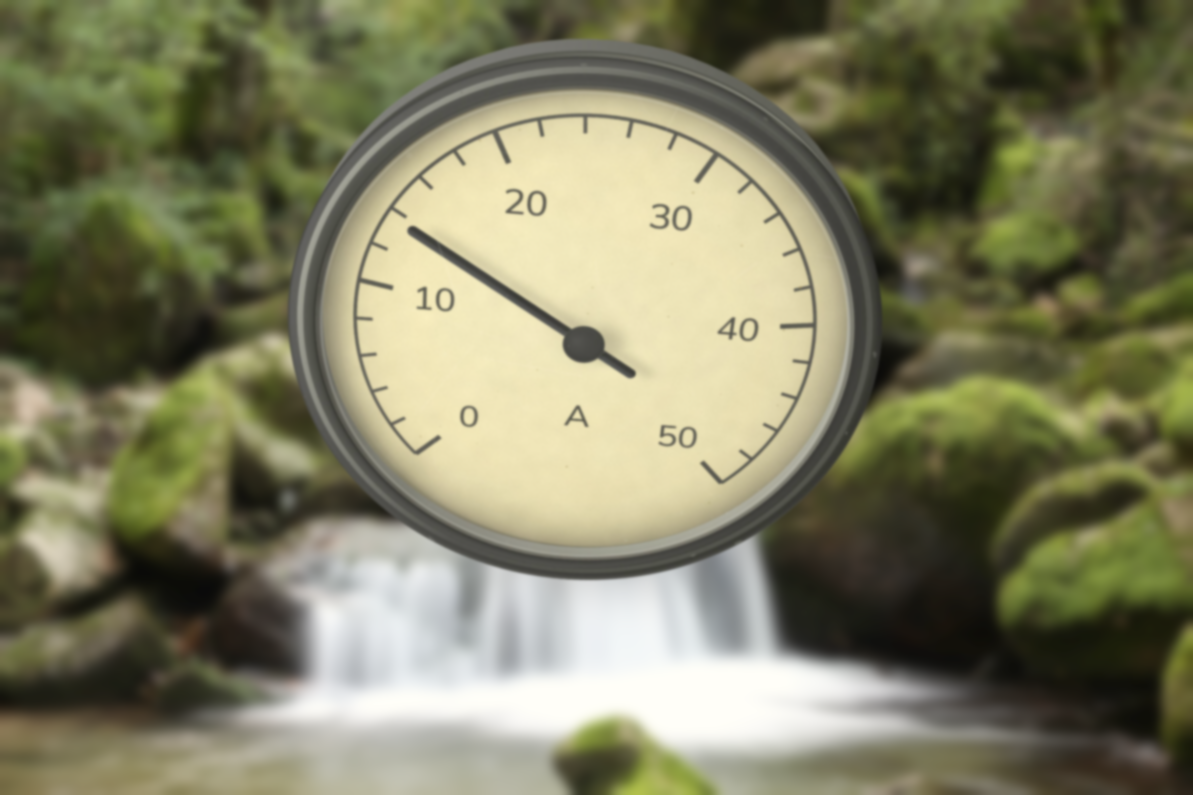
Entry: **14** A
